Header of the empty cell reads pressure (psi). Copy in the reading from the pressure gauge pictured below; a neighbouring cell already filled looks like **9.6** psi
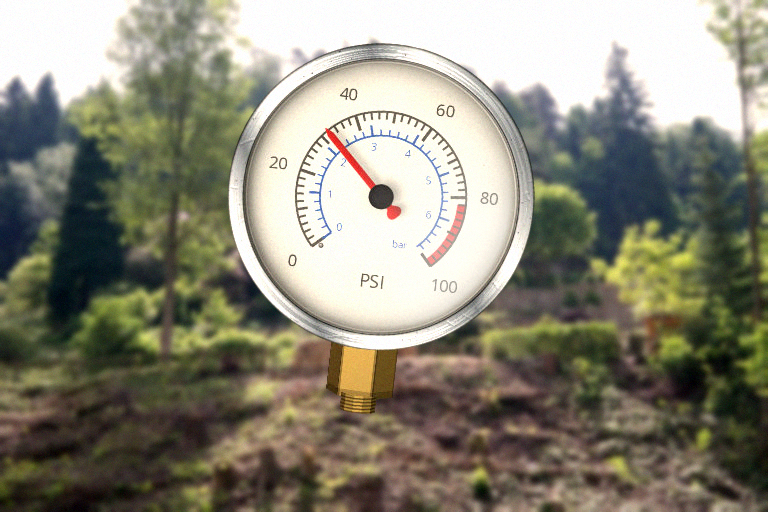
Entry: **32** psi
